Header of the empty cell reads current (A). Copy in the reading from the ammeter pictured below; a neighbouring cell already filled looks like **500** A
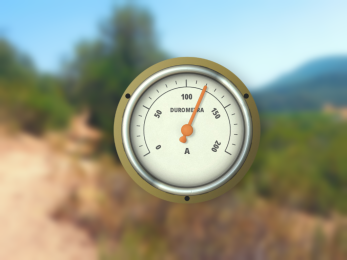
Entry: **120** A
